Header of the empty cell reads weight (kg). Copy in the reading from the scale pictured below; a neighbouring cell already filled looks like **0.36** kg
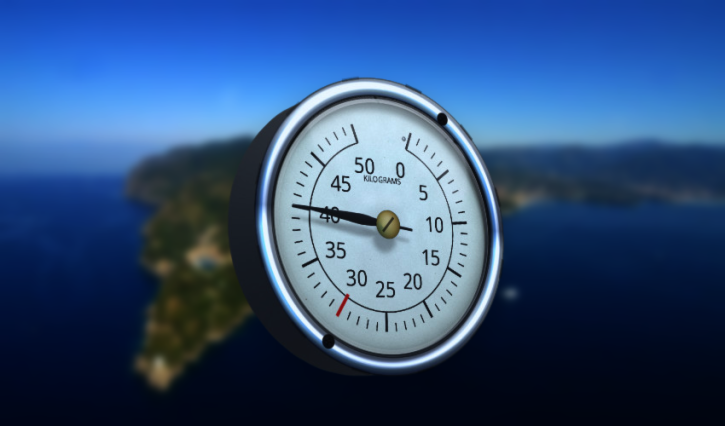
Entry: **40** kg
